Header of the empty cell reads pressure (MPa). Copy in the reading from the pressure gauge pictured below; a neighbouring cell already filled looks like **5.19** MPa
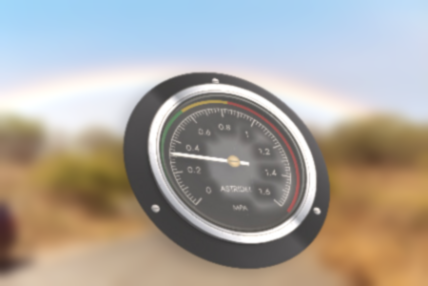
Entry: **0.3** MPa
